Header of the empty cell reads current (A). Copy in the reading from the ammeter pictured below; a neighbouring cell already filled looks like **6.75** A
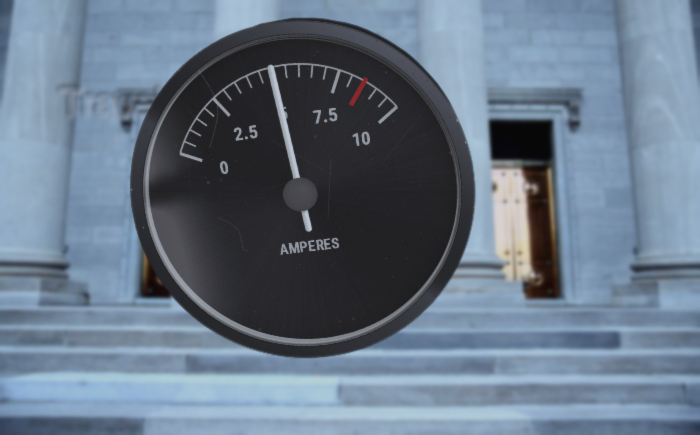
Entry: **5** A
